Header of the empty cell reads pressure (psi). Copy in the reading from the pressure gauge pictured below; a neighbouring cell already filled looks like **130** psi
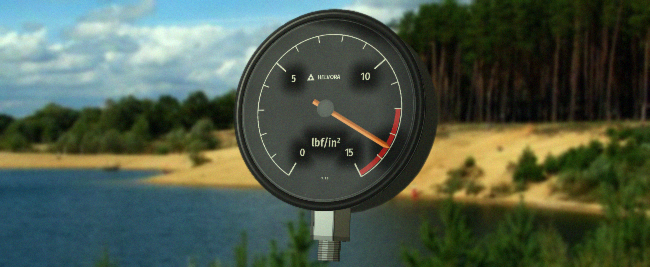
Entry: **13.5** psi
